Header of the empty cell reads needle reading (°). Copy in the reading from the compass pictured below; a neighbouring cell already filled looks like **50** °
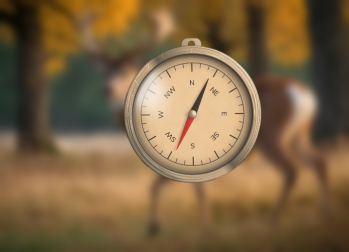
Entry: **205** °
